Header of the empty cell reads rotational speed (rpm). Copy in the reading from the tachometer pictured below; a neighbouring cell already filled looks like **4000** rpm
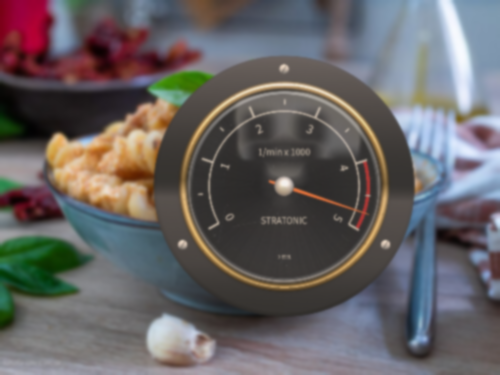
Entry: **4750** rpm
